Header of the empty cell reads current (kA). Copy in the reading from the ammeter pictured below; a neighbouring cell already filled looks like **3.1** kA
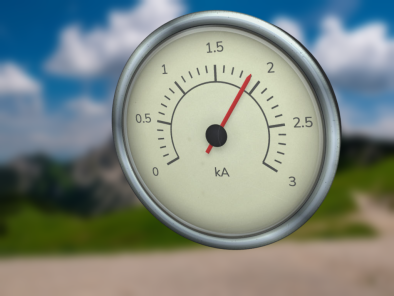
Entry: **1.9** kA
